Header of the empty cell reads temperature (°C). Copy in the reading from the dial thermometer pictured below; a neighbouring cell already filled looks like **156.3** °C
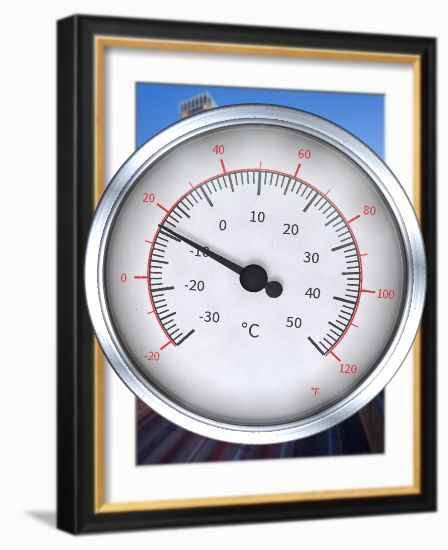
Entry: **-9** °C
